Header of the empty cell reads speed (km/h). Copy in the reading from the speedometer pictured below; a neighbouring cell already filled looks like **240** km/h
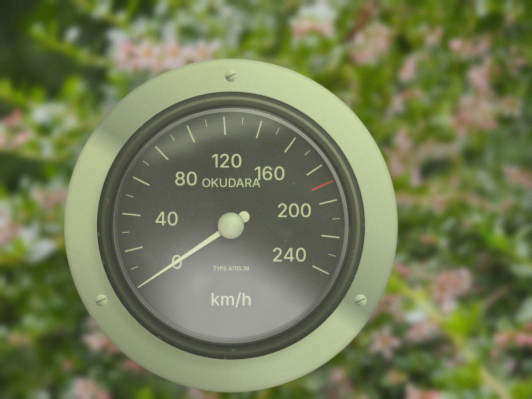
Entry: **0** km/h
